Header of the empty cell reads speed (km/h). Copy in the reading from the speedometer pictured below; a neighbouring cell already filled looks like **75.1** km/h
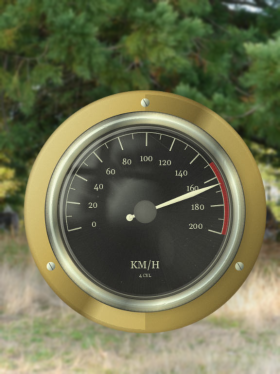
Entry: **165** km/h
